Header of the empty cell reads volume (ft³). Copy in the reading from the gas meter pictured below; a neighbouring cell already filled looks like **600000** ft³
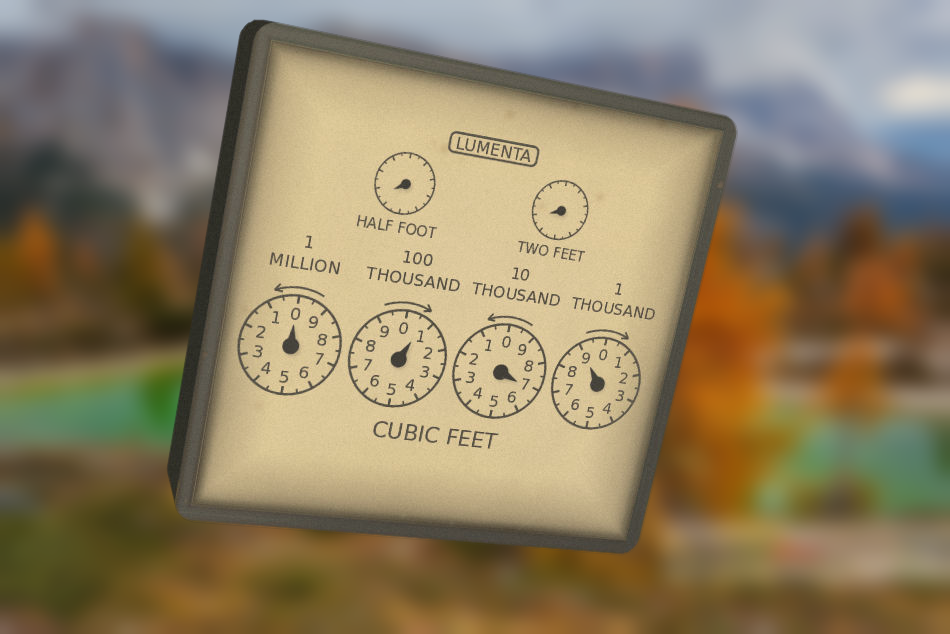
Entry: **6900** ft³
